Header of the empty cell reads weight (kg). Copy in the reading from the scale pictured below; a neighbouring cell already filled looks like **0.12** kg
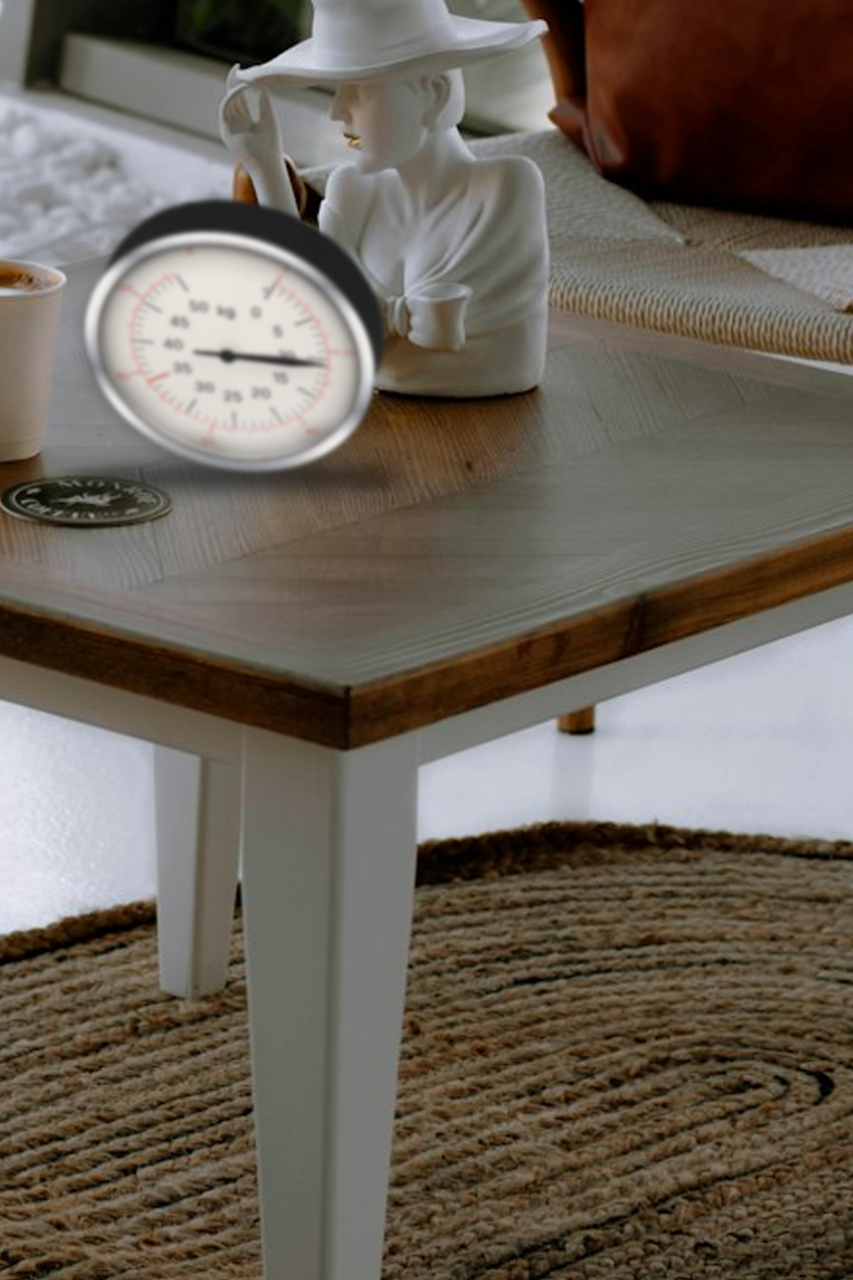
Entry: **10** kg
